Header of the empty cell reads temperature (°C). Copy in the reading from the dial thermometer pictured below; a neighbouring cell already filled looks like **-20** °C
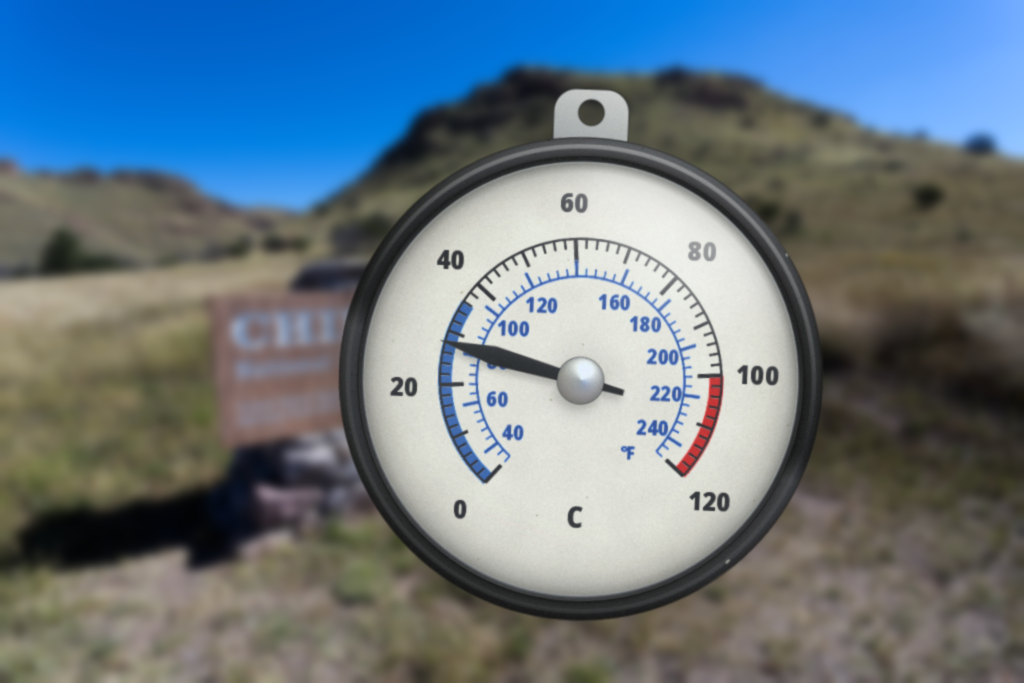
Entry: **28** °C
